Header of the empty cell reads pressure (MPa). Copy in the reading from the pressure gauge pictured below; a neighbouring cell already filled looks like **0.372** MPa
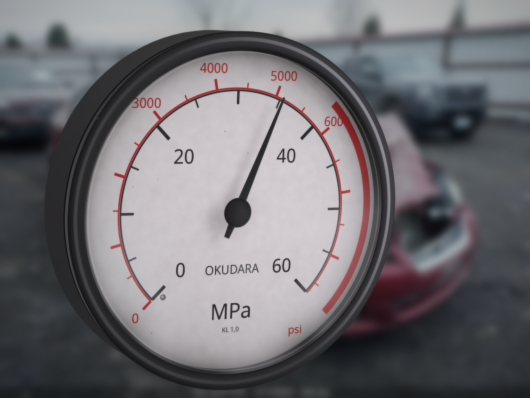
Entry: **35** MPa
